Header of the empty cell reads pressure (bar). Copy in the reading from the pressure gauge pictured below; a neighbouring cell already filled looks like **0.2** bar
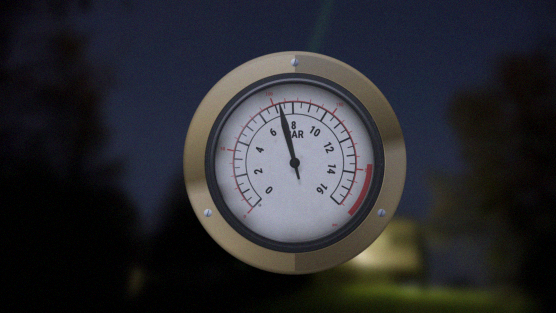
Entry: **7.25** bar
